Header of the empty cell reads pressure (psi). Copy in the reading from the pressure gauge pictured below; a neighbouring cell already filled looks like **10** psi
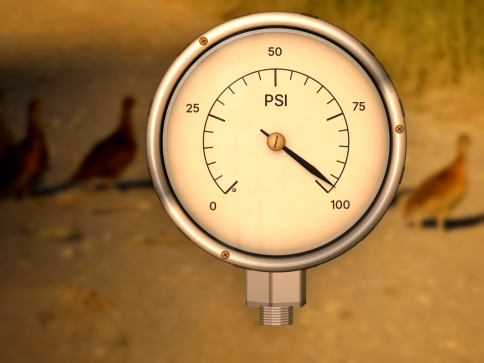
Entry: **97.5** psi
